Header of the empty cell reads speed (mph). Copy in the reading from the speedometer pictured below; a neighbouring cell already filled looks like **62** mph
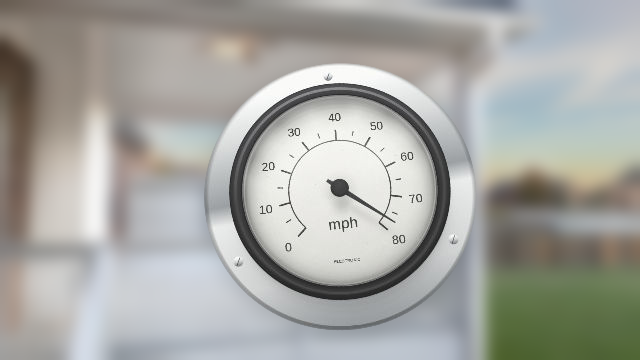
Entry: **77.5** mph
